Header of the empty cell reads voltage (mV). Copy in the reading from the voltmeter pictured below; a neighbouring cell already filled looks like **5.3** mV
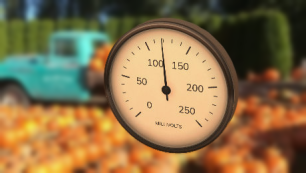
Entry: **120** mV
